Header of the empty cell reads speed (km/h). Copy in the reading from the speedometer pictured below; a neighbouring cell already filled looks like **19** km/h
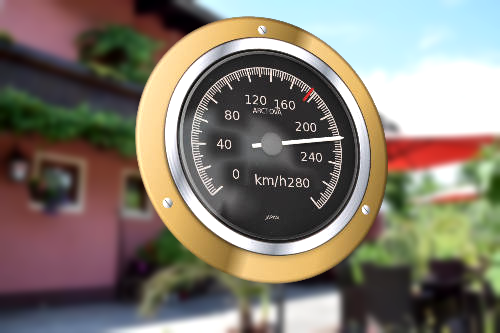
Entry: **220** km/h
